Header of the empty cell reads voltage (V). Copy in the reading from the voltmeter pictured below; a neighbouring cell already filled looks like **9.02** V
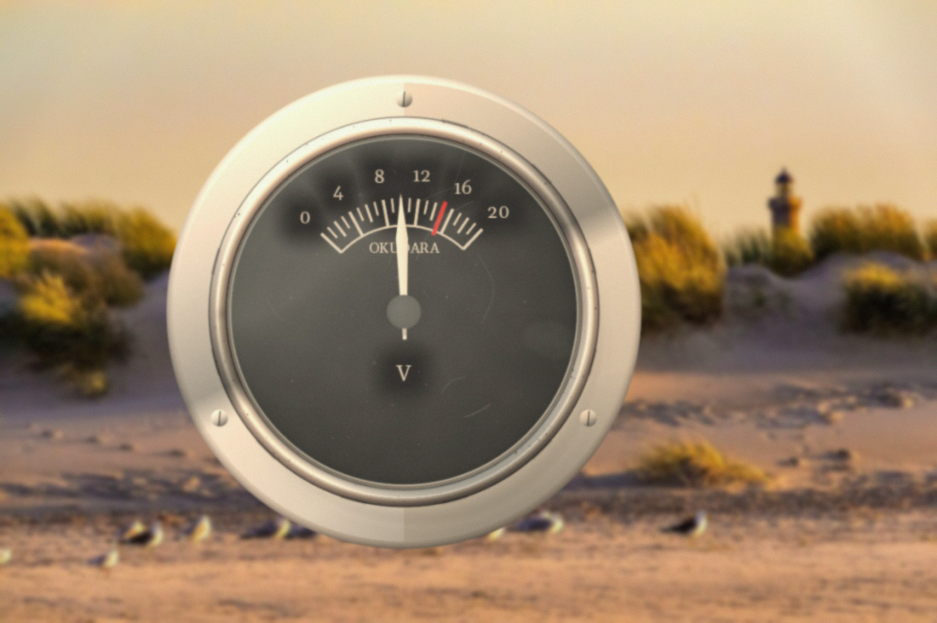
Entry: **10** V
